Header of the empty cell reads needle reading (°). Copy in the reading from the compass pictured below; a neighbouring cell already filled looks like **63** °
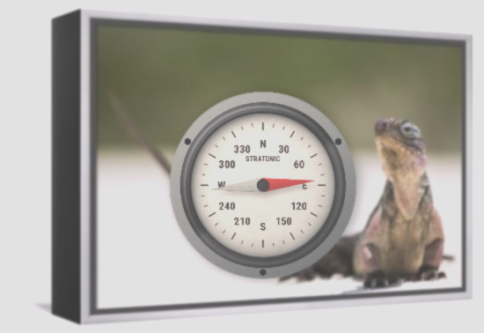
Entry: **85** °
